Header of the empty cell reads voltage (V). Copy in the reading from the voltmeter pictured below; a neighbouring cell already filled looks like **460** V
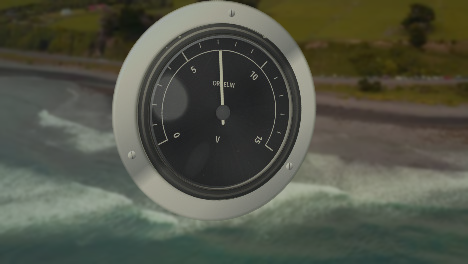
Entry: **7** V
